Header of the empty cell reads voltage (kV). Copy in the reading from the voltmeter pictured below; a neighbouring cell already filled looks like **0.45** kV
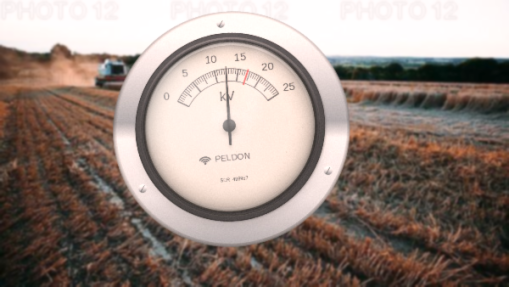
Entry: **12.5** kV
